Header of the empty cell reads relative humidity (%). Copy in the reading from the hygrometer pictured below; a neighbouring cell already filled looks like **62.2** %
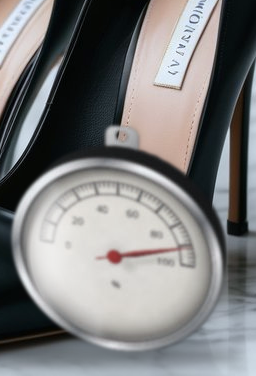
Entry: **90** %
